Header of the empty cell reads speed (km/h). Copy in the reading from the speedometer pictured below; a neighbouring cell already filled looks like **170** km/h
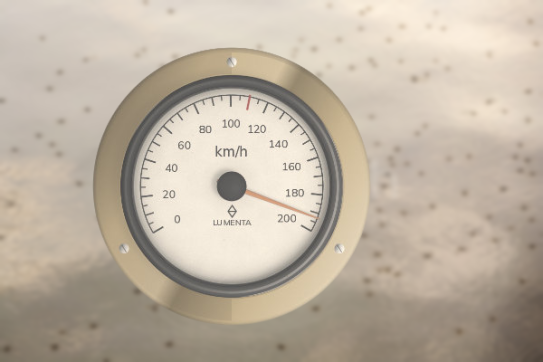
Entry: **192.5** km/h
